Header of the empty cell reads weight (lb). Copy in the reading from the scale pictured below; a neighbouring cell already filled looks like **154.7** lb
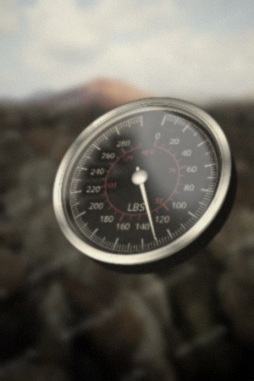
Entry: **130** lb
